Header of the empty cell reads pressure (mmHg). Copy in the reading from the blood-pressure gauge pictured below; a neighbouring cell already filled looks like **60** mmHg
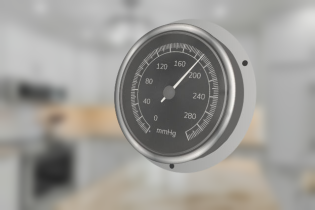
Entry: **190** mmHg
